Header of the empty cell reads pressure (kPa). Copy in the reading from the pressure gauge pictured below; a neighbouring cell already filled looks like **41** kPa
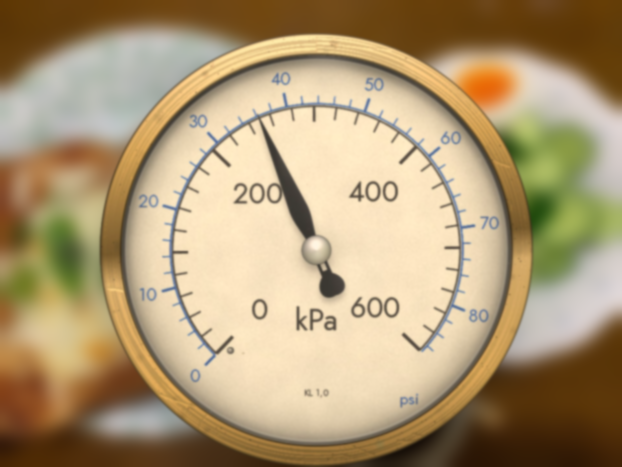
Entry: **250** kPa
